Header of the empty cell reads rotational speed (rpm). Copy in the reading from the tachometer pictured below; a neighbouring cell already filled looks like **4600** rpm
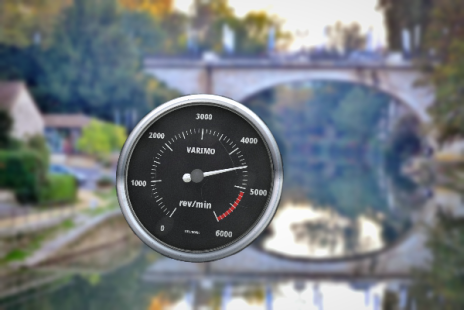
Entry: **4500** rpm
